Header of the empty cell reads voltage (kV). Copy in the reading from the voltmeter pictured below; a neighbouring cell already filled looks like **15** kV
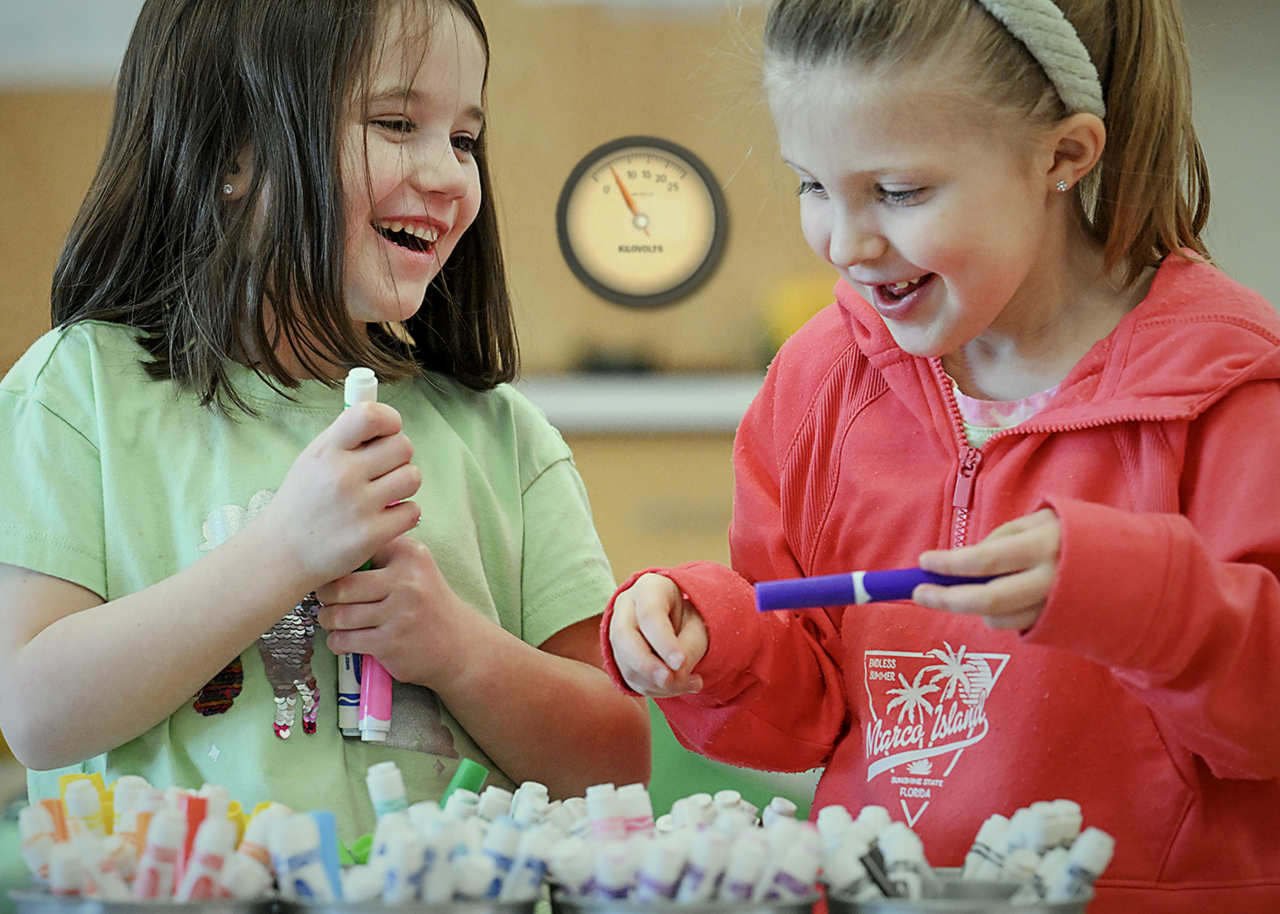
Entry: **5** kV
